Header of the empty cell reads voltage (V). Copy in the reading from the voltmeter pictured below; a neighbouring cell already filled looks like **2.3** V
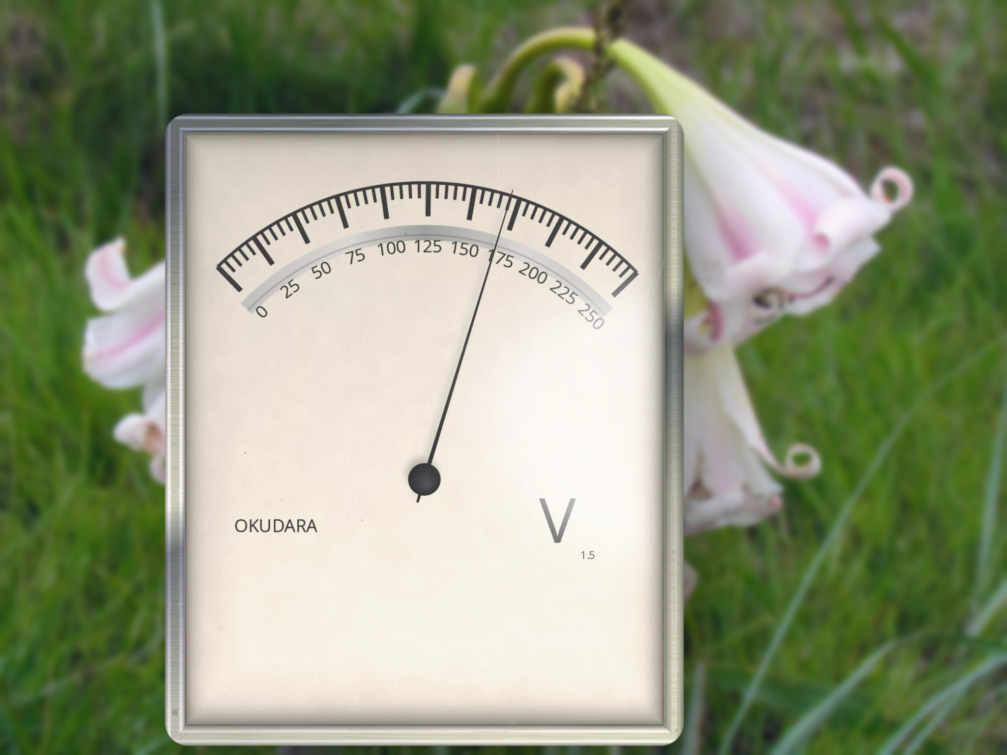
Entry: **170** V
